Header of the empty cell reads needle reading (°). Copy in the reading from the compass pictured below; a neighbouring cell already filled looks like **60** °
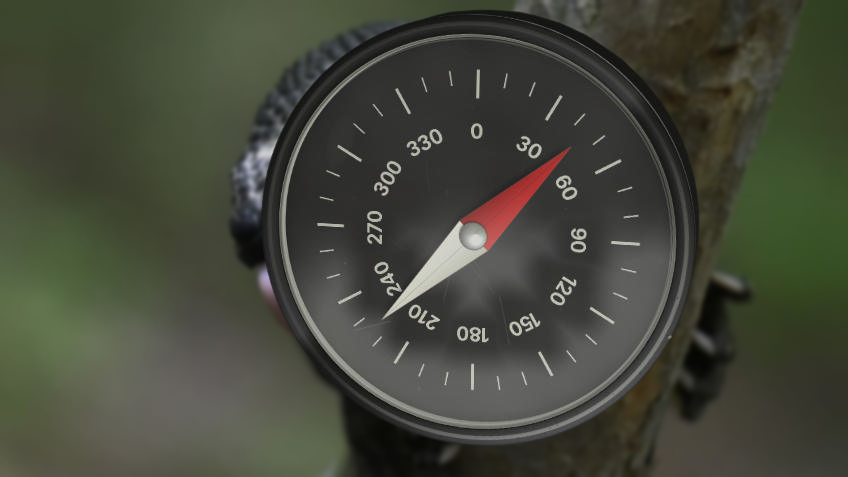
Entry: **45** °
